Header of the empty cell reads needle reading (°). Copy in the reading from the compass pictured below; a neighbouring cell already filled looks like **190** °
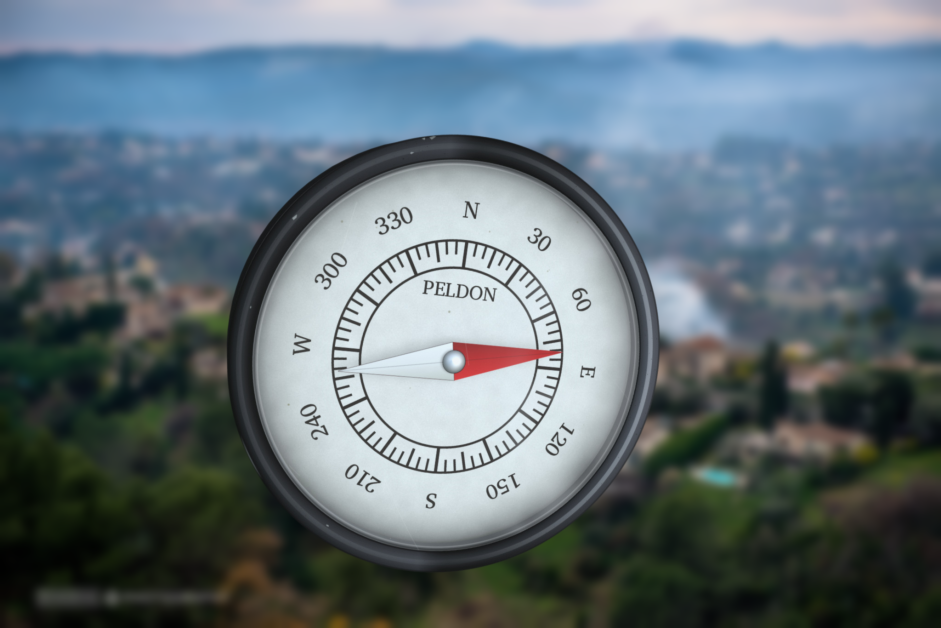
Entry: **80** °
